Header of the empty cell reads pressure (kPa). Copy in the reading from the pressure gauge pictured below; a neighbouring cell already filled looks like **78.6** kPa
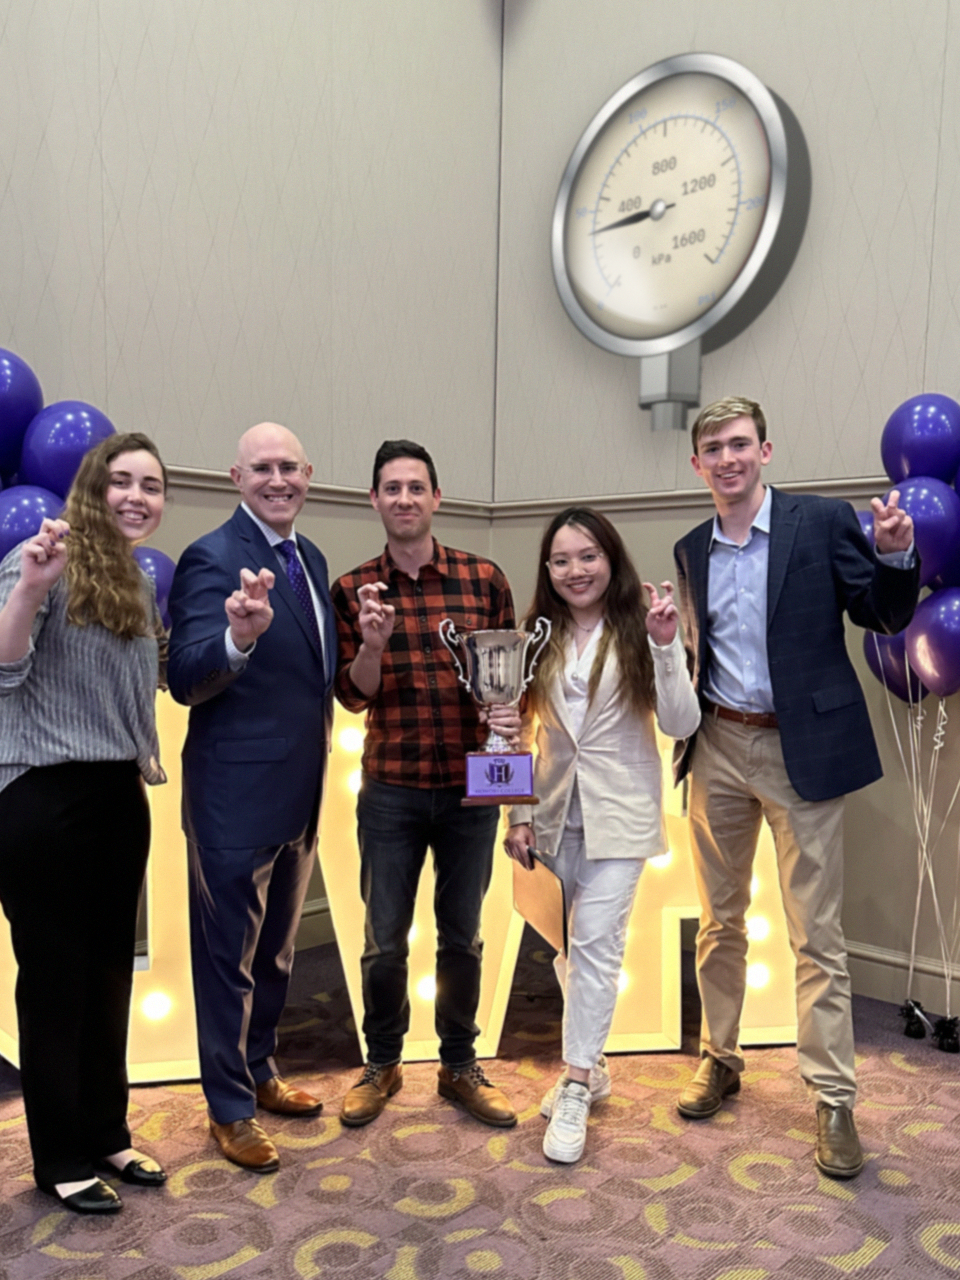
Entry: **250** kPa
